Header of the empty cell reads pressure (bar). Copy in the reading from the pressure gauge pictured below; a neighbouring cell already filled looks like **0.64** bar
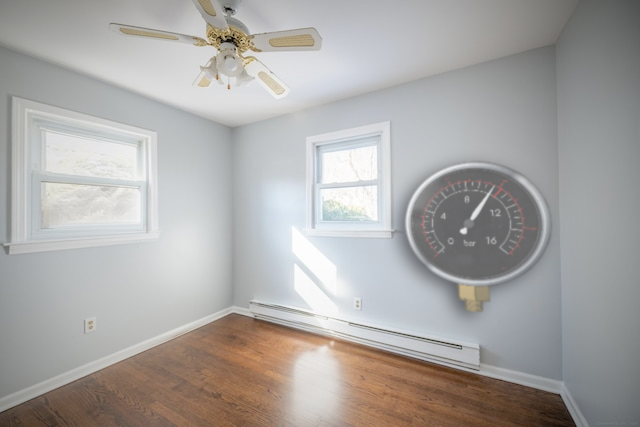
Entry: **10** bar
